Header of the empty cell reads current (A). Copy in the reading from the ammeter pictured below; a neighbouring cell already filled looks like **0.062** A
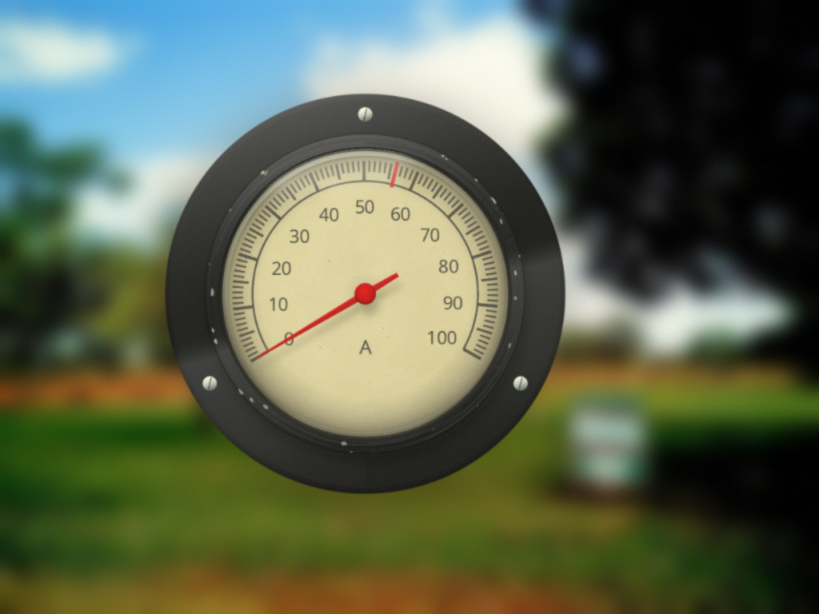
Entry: **0** A
